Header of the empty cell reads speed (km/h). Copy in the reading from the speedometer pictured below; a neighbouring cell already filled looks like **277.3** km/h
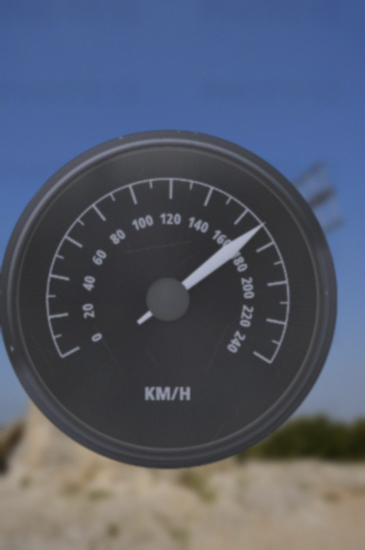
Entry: **170** km/h
